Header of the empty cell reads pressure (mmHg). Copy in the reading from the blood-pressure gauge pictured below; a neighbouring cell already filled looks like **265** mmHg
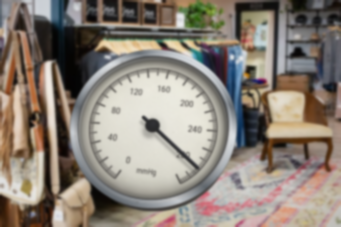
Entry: **280** mmHg
